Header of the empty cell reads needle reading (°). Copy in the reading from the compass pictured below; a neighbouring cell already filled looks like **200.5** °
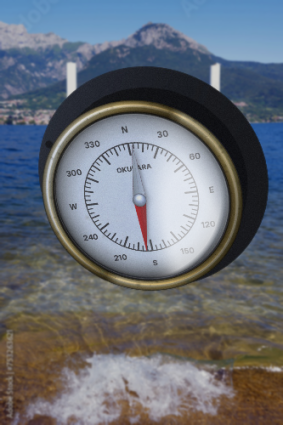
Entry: **185** °
